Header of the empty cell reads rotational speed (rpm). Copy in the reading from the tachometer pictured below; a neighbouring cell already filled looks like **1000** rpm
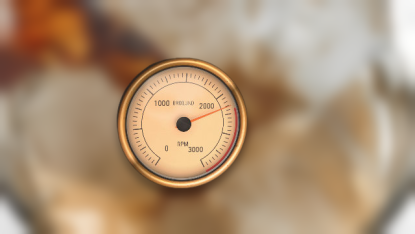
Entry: **2150** rpm
